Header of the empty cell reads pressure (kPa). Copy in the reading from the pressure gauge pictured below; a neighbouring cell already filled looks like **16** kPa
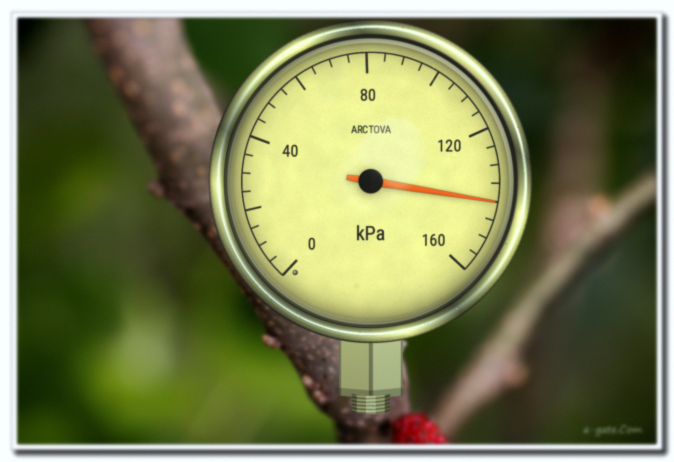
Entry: **140** kPa
